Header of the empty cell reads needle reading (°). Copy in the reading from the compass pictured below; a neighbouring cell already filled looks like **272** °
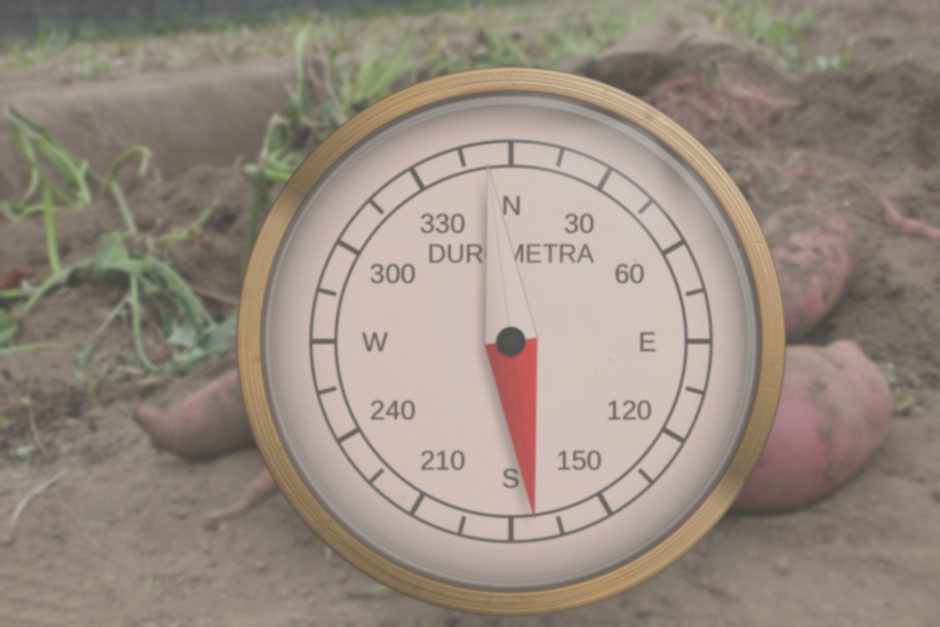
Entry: **172.5** °
